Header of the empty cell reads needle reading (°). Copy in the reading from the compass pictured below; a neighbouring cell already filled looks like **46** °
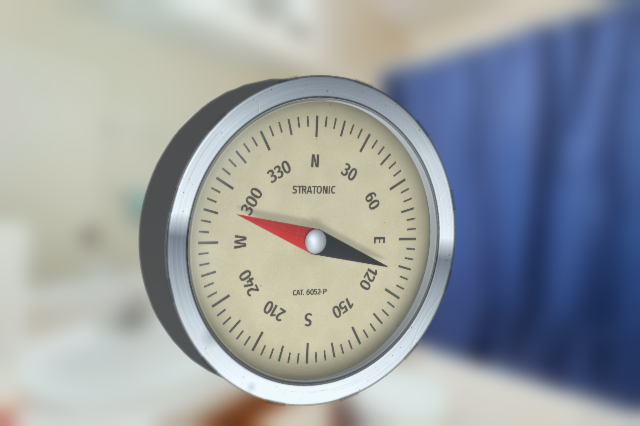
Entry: **287.5** °
